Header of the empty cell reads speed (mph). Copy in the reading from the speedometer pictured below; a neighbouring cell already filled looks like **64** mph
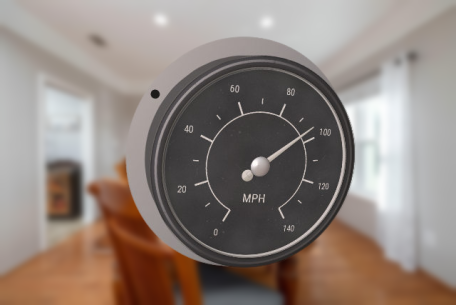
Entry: **95** mph
